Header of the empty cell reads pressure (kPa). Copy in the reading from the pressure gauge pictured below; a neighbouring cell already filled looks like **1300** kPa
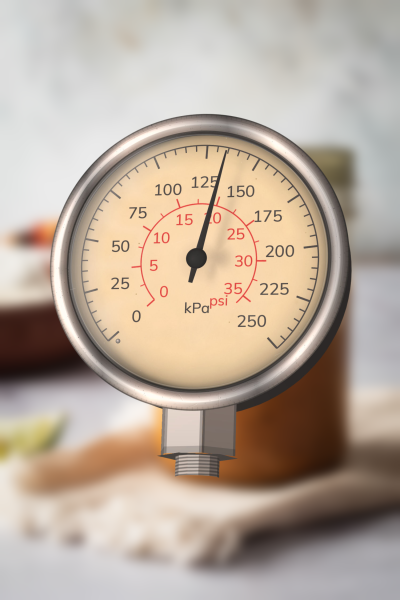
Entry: **135** kPa
